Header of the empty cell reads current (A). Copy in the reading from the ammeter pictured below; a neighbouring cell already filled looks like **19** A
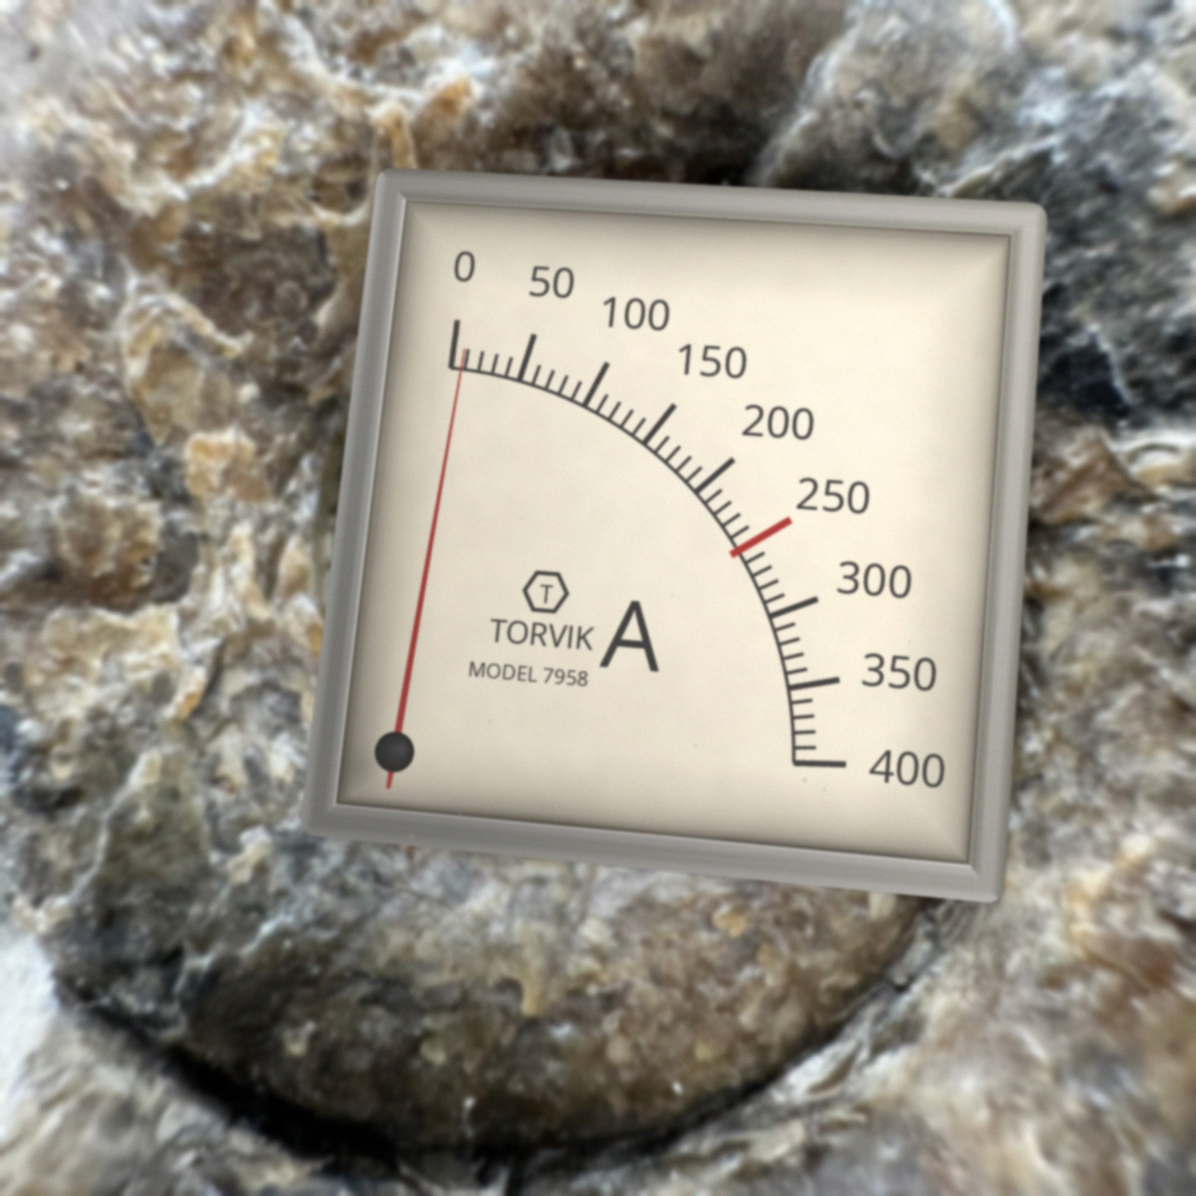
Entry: **10** A
